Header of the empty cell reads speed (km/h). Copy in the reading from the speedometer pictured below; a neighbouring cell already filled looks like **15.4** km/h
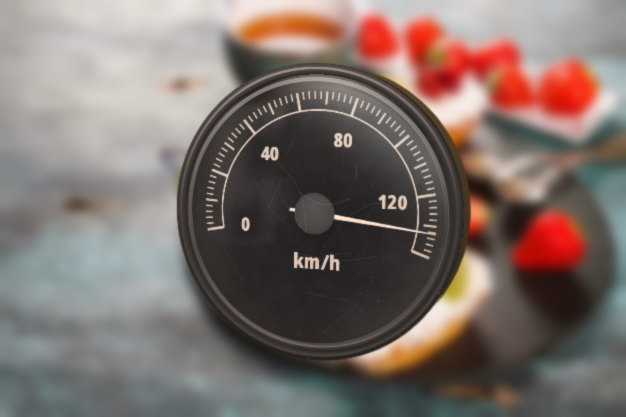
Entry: **132** km/h
